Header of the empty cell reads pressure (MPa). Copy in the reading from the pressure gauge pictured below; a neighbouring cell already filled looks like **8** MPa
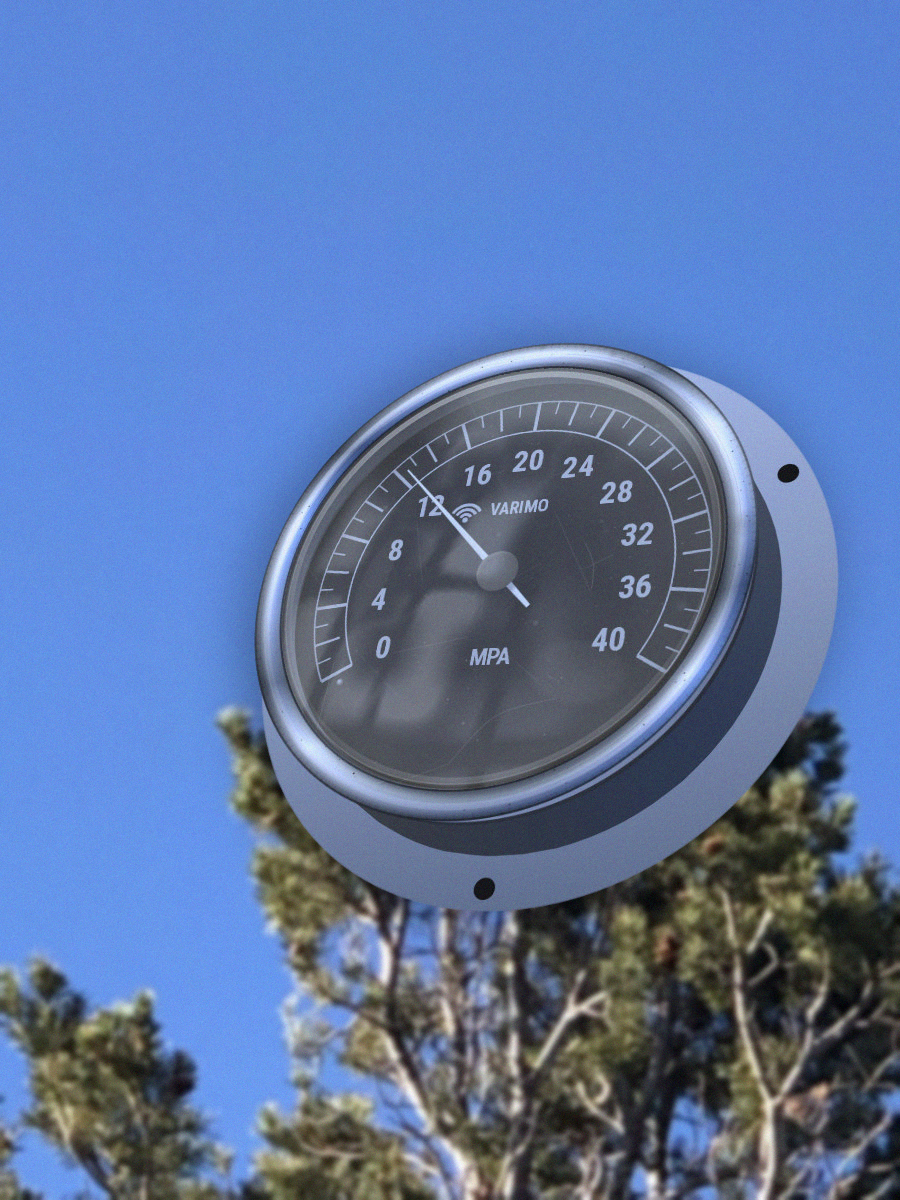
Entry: **12.5** MPa
